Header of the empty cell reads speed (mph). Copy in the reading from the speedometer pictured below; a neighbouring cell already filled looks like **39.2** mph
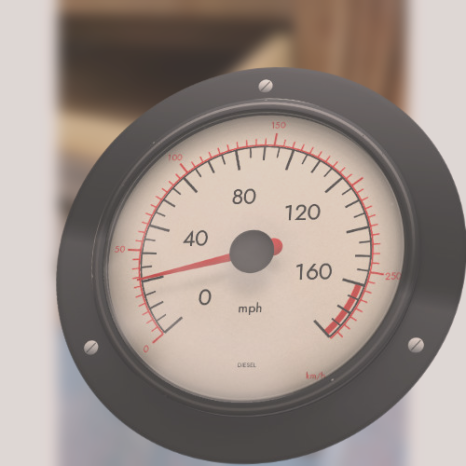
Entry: **20** mph
